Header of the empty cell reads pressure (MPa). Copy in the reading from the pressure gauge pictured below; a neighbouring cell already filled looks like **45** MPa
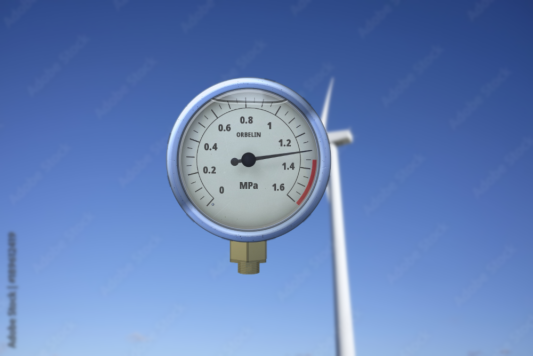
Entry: **1.3** MPa
